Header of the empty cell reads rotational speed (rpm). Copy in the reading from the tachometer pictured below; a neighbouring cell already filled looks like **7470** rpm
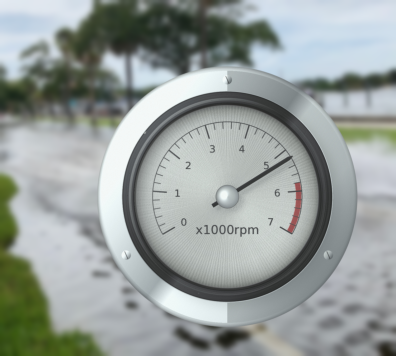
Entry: **5200** rpm
